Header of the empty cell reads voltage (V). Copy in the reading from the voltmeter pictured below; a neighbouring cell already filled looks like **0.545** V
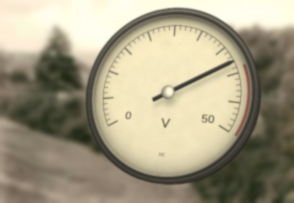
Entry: **38** V
